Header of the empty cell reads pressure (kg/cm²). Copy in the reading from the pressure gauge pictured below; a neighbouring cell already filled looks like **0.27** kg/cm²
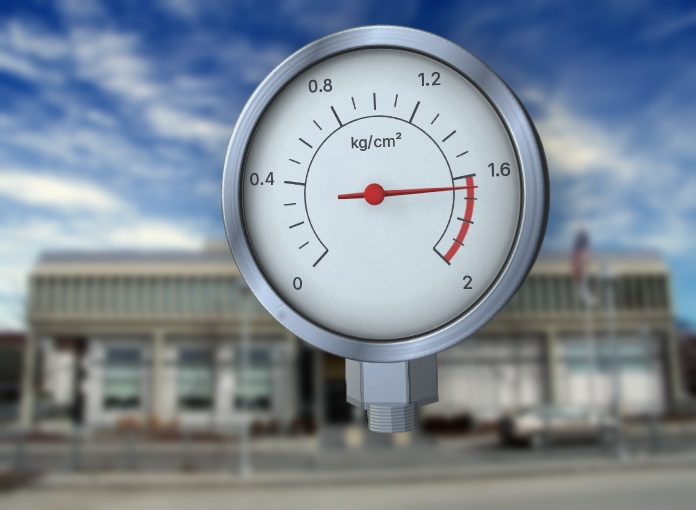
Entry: **1.65** kg/cm²
